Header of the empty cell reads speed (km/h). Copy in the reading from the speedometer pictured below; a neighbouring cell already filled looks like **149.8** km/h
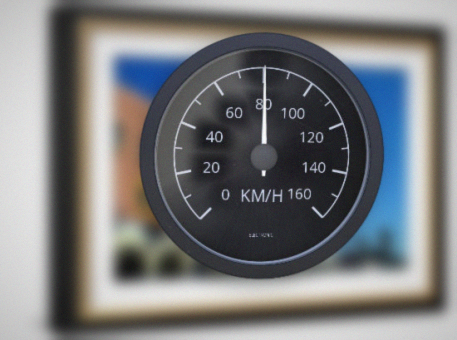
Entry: **80** km/h
